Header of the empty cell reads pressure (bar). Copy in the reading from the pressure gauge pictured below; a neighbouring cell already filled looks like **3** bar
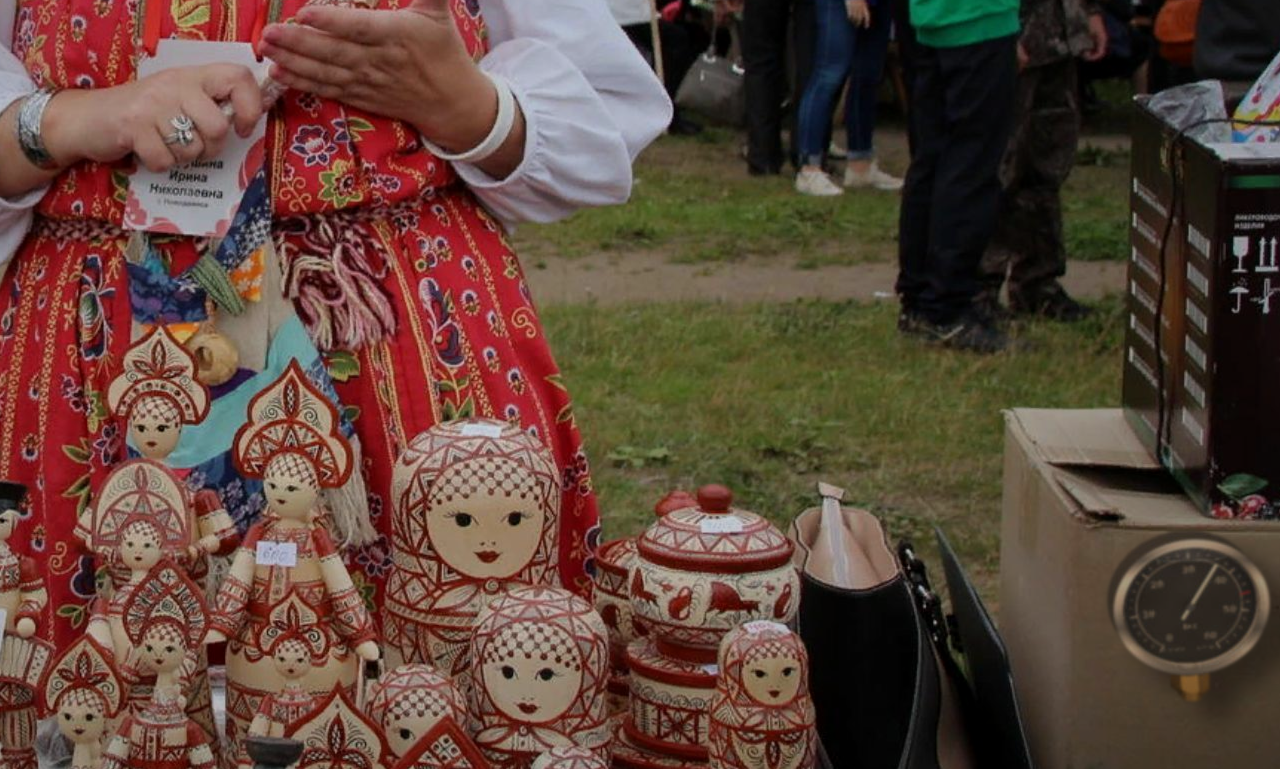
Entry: **36** bar
